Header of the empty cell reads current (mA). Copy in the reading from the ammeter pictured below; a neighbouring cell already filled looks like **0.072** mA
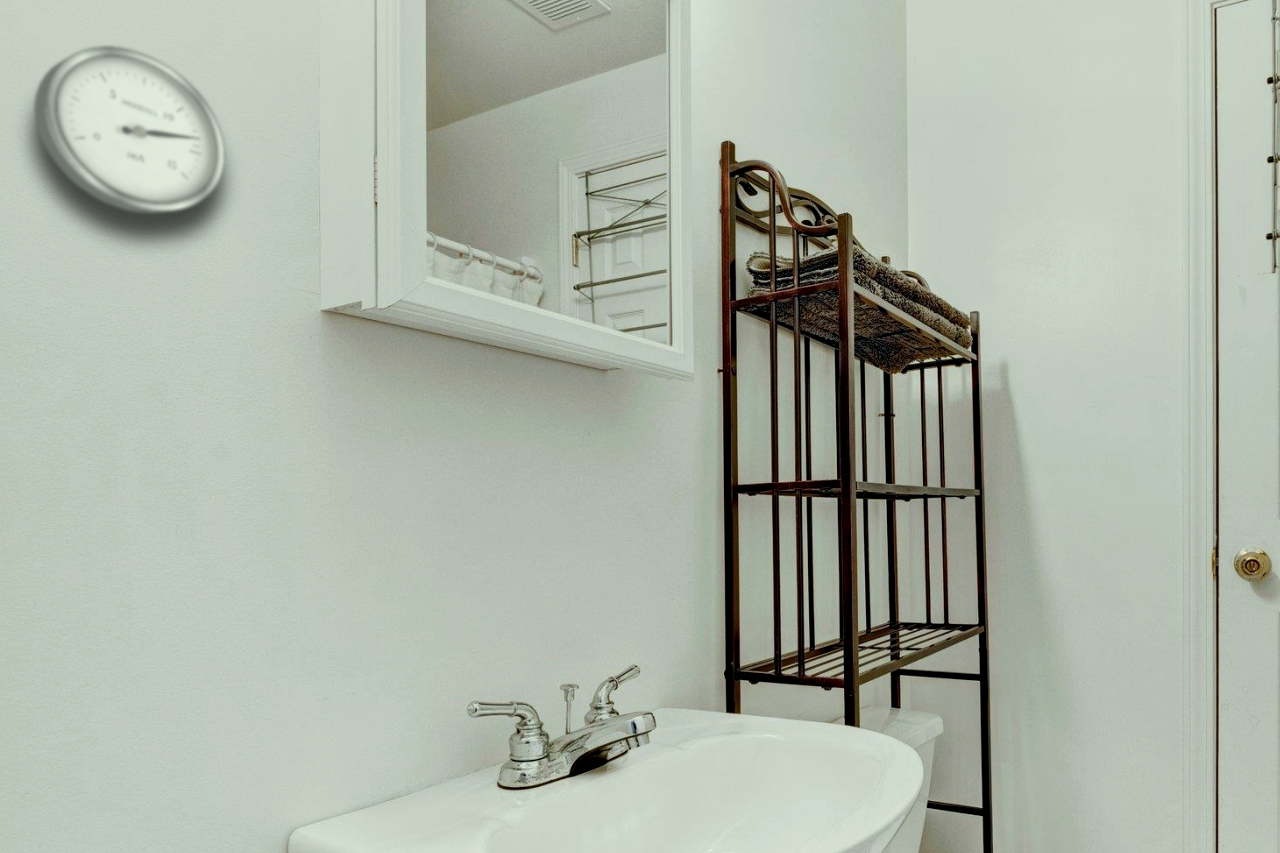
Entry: **12** mA
